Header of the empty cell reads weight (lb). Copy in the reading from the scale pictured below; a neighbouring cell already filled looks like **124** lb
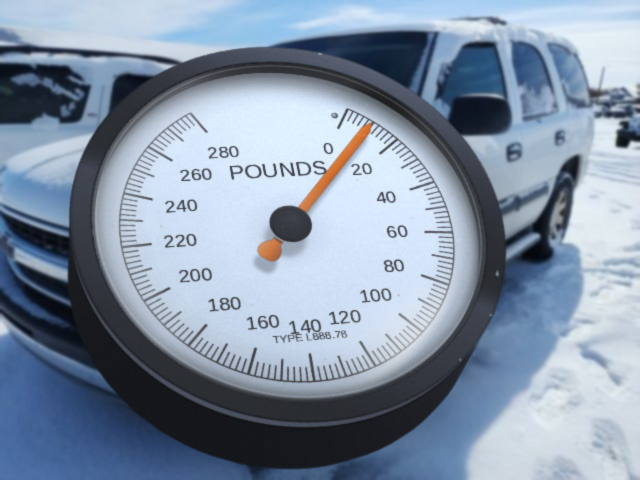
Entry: **10** lb
